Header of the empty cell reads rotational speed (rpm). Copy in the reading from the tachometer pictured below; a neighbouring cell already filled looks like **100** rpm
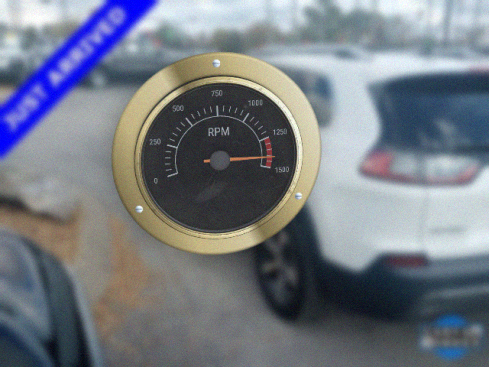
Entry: **1400** rpm
